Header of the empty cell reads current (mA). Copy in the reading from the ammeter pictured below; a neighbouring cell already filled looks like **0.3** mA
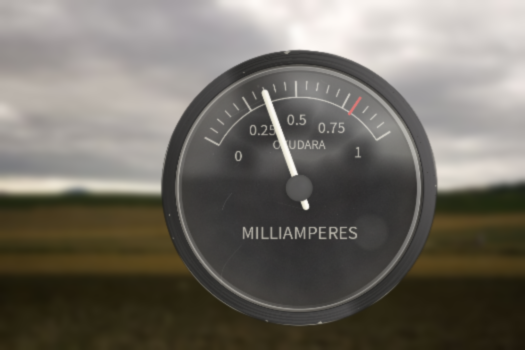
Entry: **0.35** mA
